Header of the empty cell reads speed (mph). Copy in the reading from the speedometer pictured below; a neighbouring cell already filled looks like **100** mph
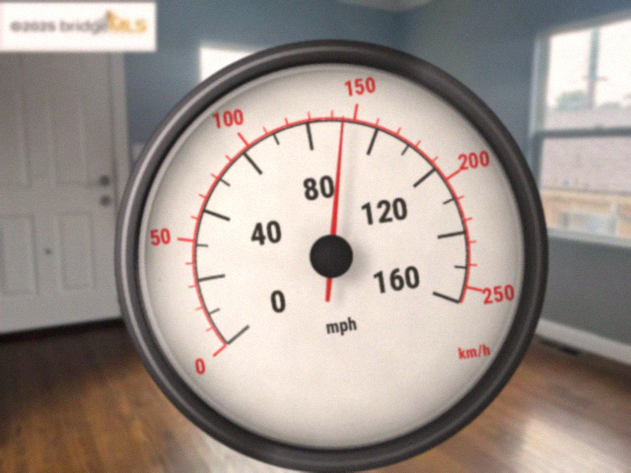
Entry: **90** mph
